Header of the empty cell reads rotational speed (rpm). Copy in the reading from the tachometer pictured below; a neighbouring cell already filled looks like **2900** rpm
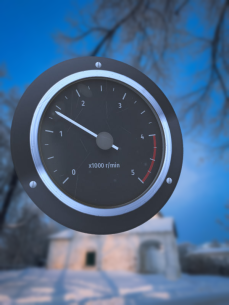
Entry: **1375** rpm
